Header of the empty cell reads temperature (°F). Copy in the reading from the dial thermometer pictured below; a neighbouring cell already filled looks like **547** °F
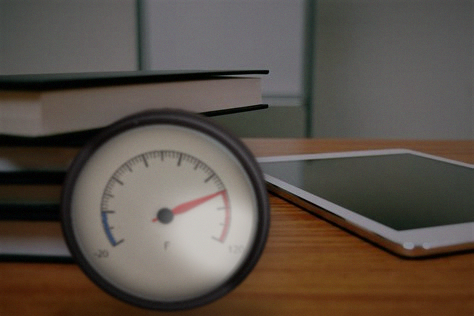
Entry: **90** °F
